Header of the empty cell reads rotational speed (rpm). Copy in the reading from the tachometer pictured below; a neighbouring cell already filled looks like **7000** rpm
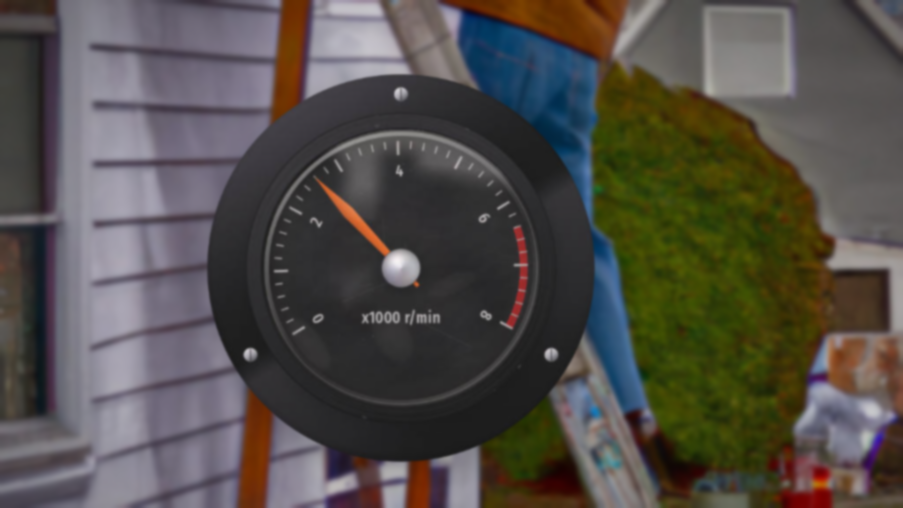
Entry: **2600** rpm
